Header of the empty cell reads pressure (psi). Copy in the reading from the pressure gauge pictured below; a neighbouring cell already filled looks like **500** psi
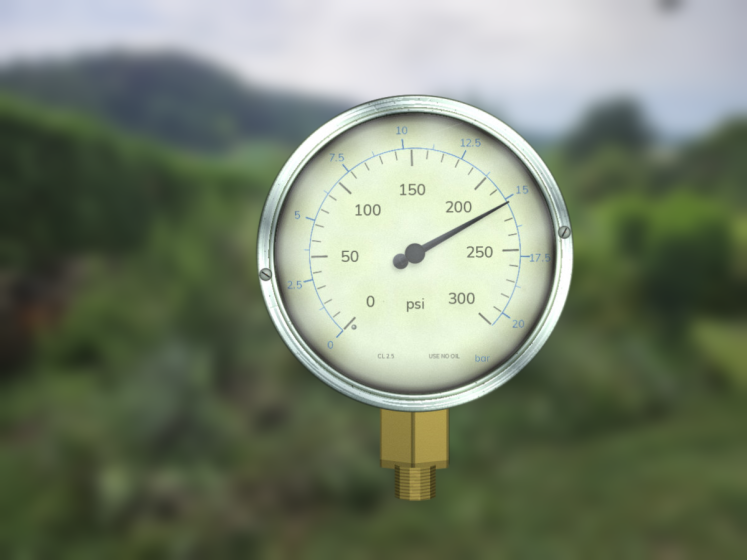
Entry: **220** psi
